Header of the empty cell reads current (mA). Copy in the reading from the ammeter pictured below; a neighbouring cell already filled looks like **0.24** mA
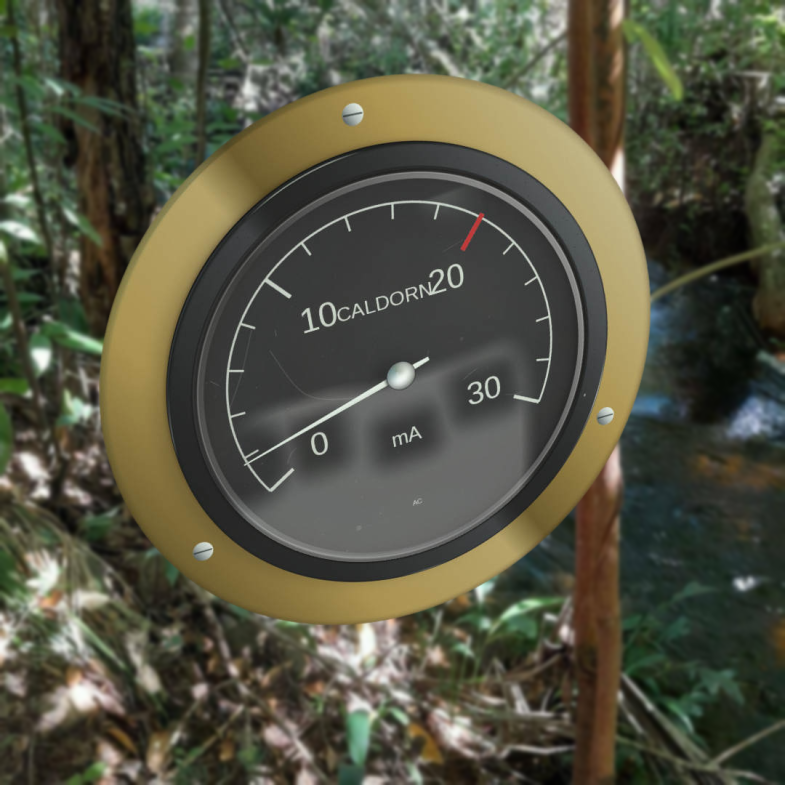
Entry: **2** mA
